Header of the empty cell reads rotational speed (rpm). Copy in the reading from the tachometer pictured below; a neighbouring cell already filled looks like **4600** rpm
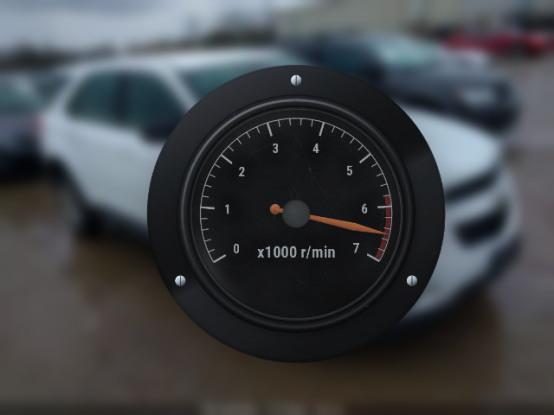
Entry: **6500** rpm
